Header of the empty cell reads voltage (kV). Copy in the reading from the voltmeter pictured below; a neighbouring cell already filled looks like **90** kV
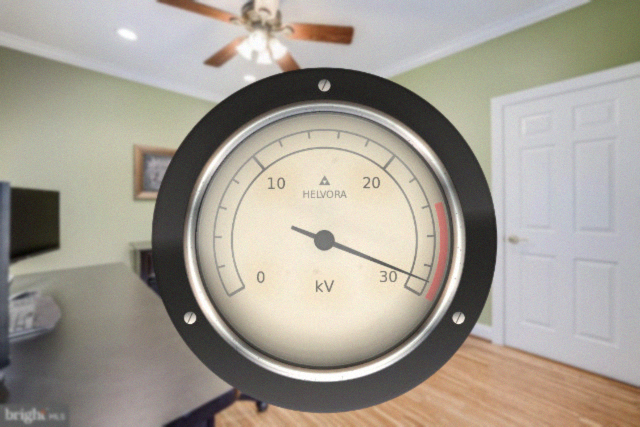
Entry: **29** kV
